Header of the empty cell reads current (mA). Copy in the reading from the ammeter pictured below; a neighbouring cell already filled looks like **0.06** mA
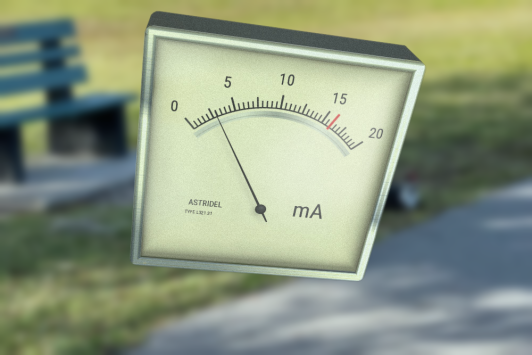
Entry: **3** mA
